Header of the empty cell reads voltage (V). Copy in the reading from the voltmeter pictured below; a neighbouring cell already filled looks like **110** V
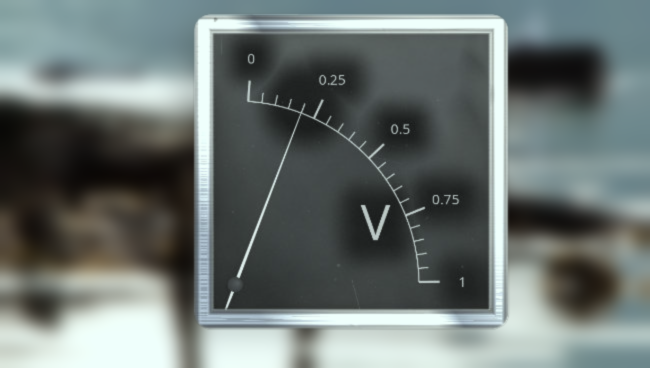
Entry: **0.2** V
